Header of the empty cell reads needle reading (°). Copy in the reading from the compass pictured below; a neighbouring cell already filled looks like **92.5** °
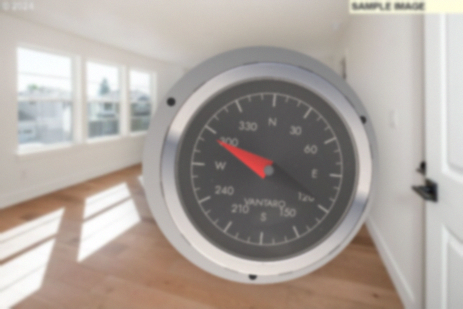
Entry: **295** °
